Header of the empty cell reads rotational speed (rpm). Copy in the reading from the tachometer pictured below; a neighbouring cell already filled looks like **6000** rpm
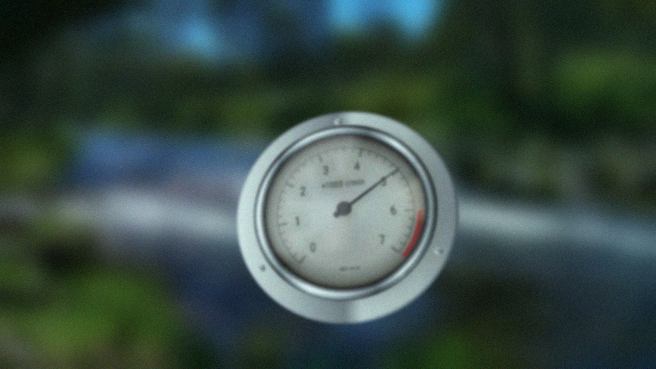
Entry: **5000** rpm
